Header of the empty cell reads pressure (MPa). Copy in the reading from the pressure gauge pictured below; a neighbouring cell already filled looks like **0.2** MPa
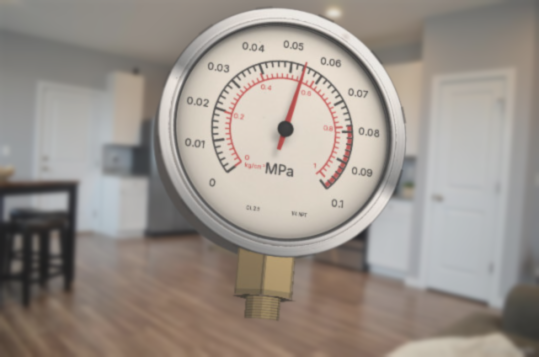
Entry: **0.054** MPa
